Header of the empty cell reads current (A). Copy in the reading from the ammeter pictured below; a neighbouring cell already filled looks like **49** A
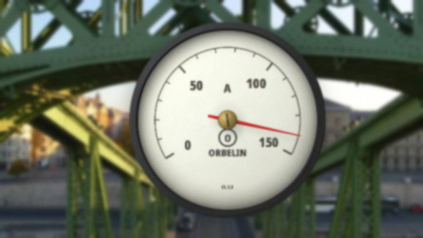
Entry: **140** A
